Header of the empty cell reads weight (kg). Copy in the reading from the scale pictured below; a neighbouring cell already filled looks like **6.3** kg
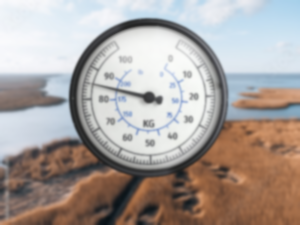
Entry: **85** kg
